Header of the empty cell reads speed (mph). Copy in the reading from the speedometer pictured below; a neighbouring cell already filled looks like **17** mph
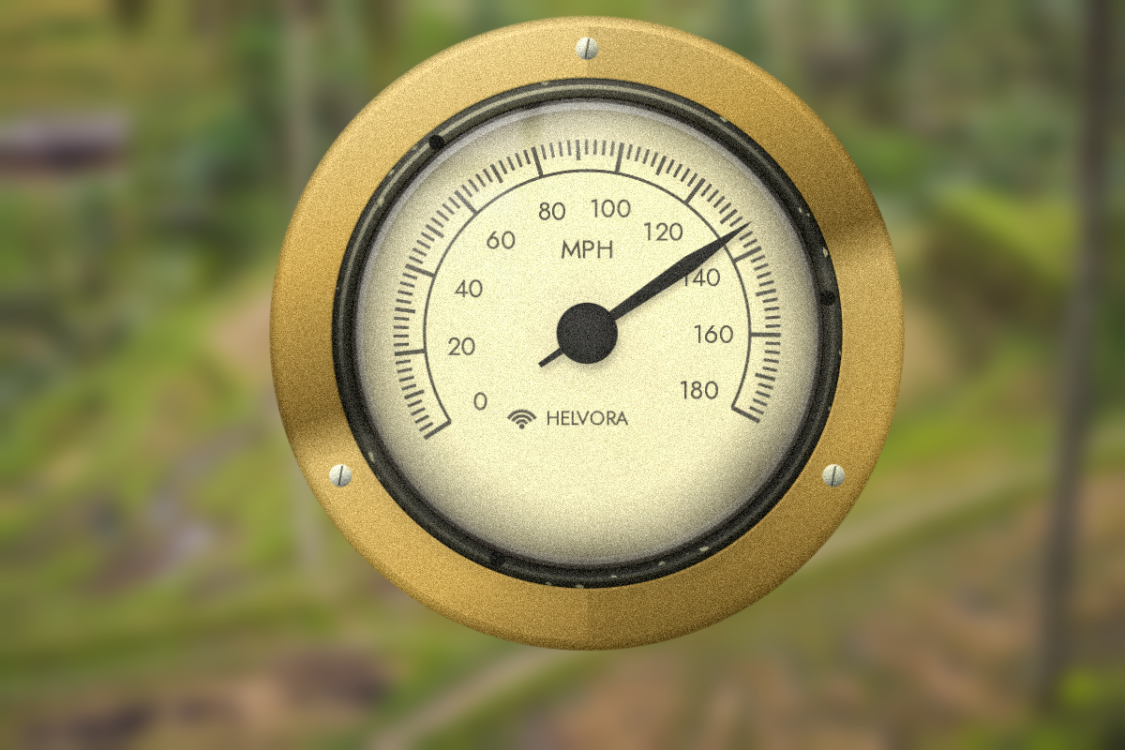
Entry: **134** mph
